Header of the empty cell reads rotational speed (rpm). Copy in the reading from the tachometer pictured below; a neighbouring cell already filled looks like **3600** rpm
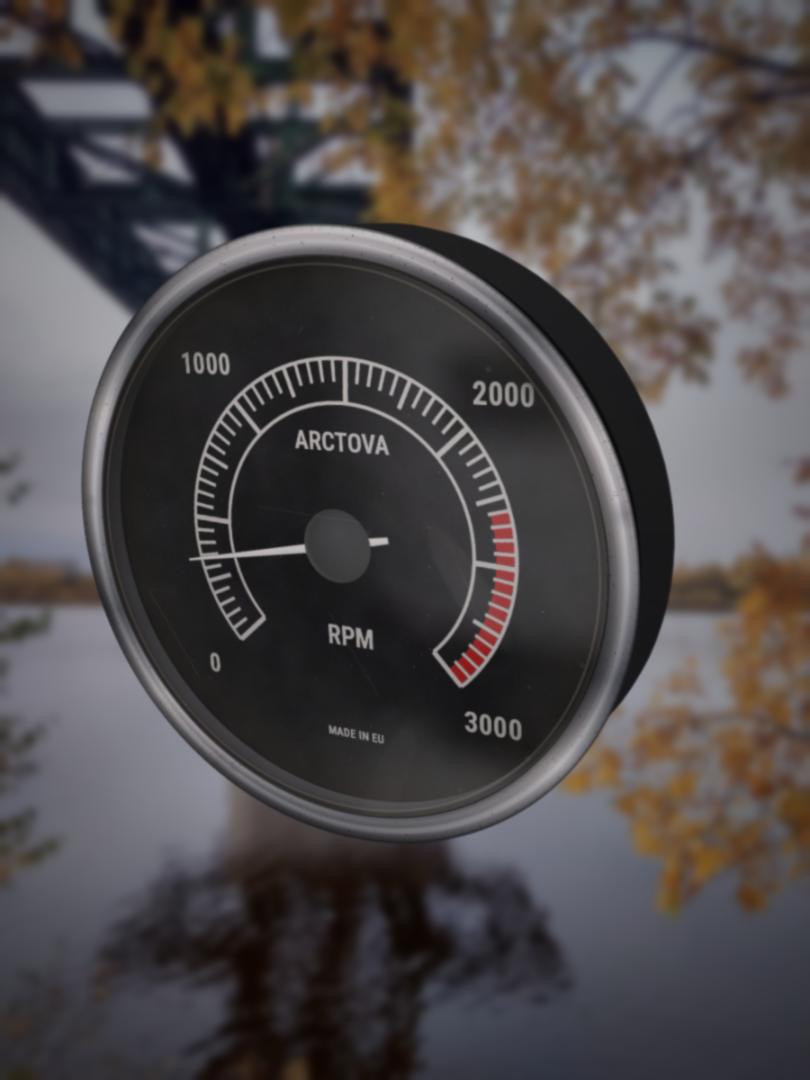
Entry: **350** rpm
